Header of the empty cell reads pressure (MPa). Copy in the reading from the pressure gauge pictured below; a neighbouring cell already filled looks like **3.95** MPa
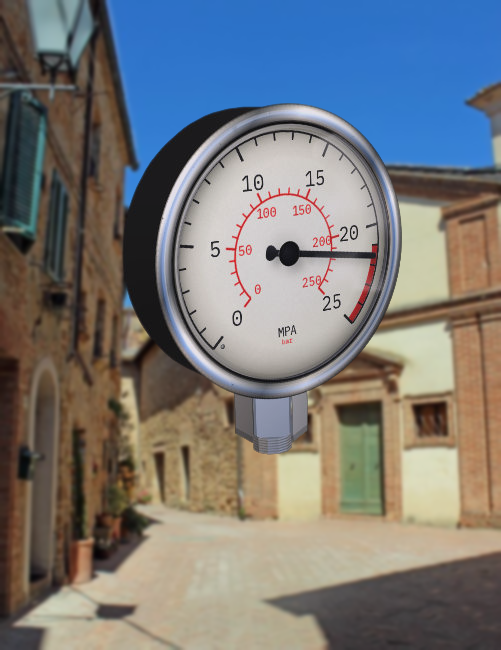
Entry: **21.5** MPa
